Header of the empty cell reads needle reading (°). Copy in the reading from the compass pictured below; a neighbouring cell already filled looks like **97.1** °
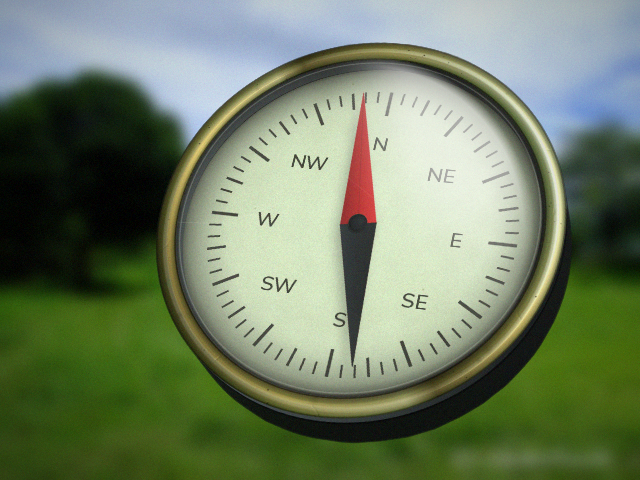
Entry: **350** °
